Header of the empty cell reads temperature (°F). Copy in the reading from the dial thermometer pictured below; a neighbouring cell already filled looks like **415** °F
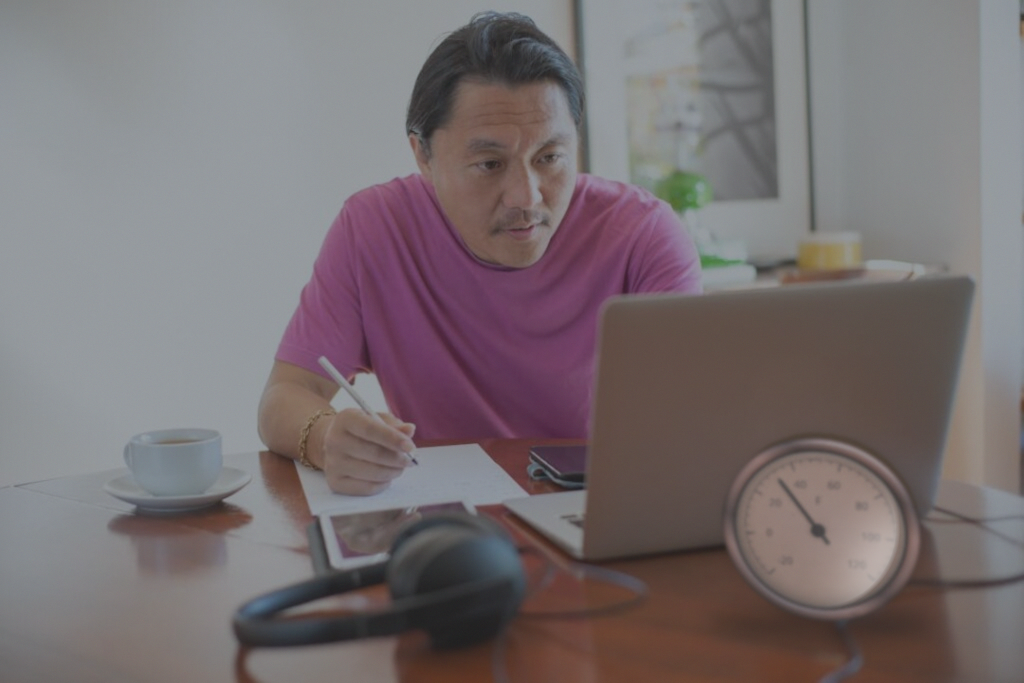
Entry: **32** °F
